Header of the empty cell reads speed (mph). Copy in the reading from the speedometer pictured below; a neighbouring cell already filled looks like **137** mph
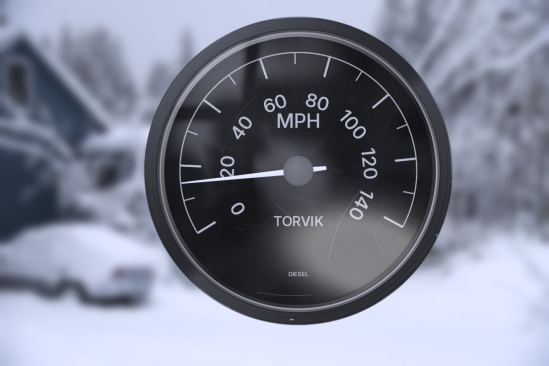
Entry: **15** mph
